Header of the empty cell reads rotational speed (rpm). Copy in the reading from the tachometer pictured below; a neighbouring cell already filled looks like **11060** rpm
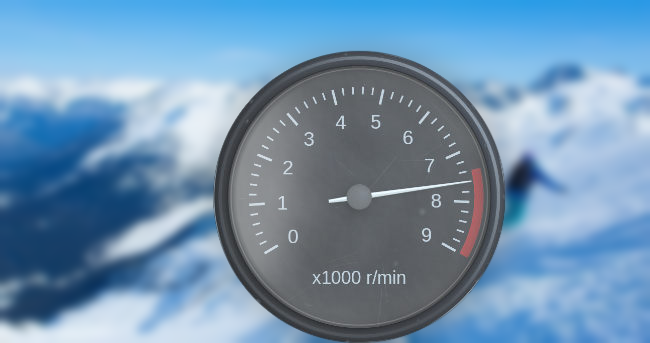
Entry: **7600** rpm
